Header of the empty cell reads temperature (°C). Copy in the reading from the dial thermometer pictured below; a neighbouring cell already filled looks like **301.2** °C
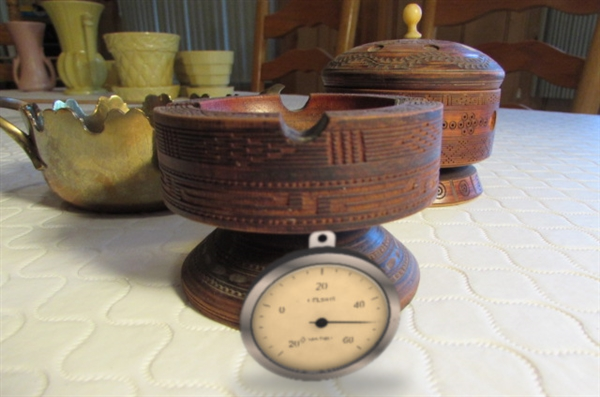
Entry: **48** °C
